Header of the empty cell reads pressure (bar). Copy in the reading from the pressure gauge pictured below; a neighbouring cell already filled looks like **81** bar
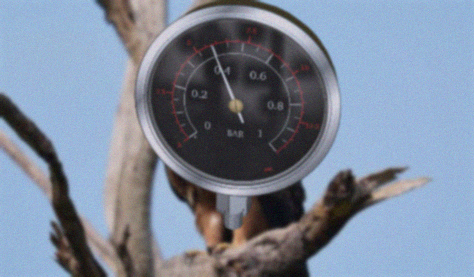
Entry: **0.4** bar
